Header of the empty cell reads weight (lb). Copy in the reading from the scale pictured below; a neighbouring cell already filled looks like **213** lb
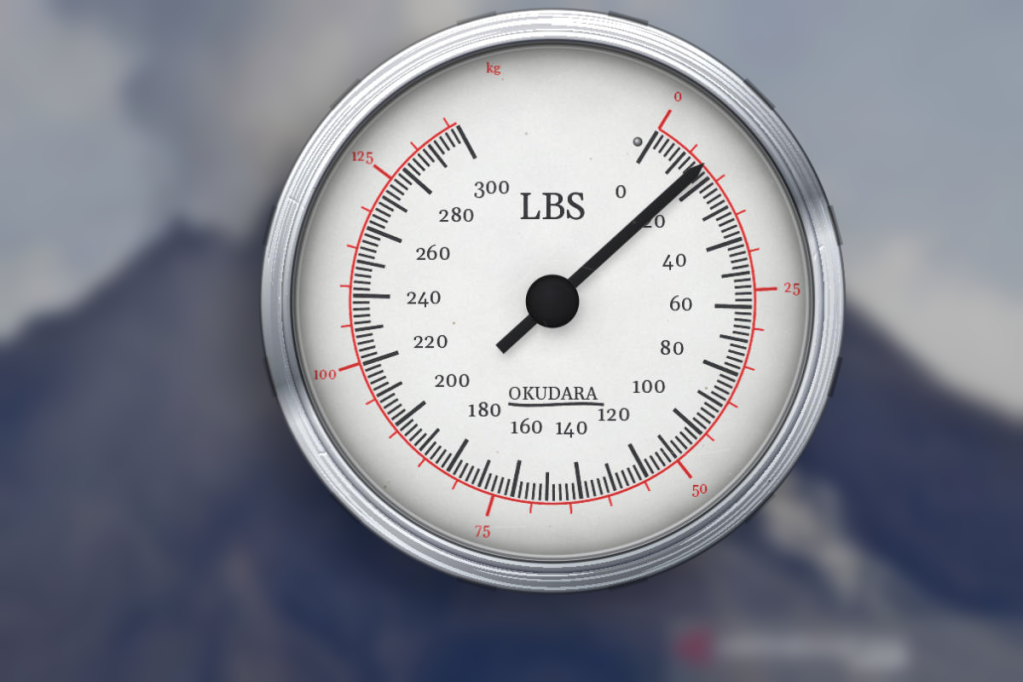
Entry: **16** lb
